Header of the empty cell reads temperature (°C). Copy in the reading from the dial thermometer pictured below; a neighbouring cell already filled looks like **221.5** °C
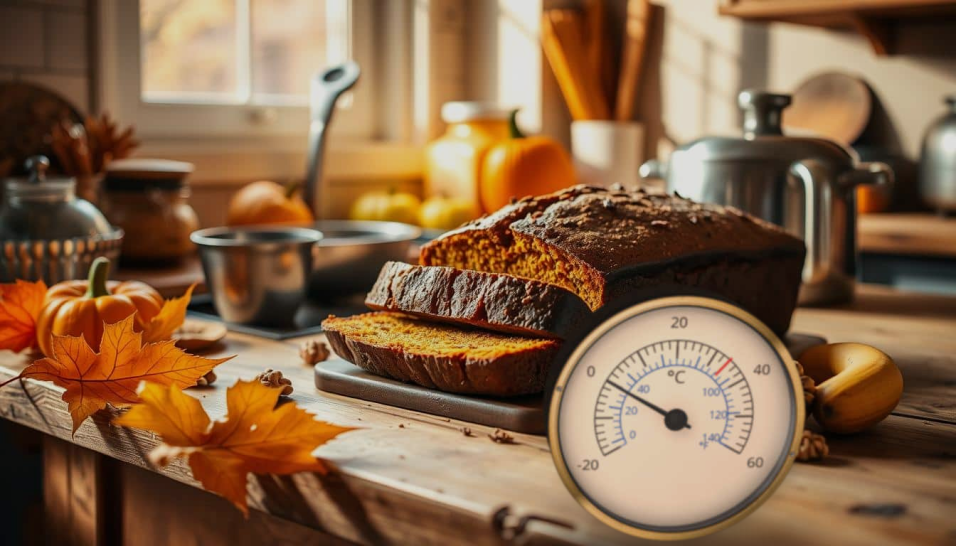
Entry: **0** °C
